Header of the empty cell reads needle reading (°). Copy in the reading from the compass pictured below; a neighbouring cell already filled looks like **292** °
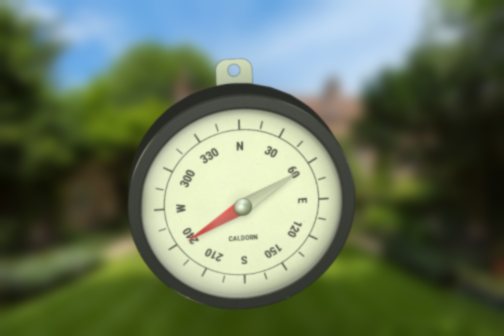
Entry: **240** °
